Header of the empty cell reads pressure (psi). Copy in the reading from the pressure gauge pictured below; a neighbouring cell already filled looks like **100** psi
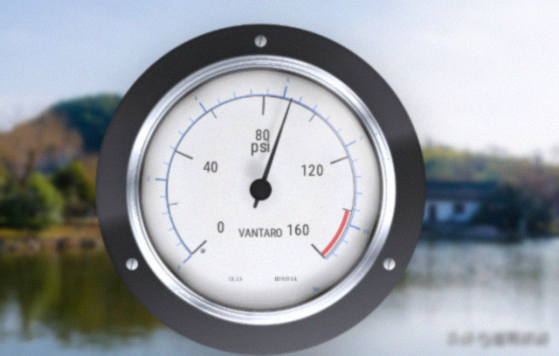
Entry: **90** psi
